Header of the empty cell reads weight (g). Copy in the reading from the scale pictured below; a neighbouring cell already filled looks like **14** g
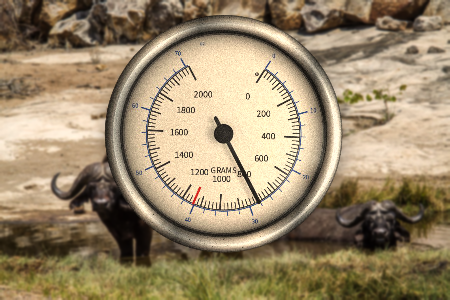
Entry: **800** g
